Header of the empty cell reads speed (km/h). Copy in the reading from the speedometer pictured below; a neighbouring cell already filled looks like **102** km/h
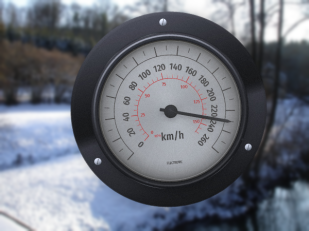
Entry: **230** km/h
